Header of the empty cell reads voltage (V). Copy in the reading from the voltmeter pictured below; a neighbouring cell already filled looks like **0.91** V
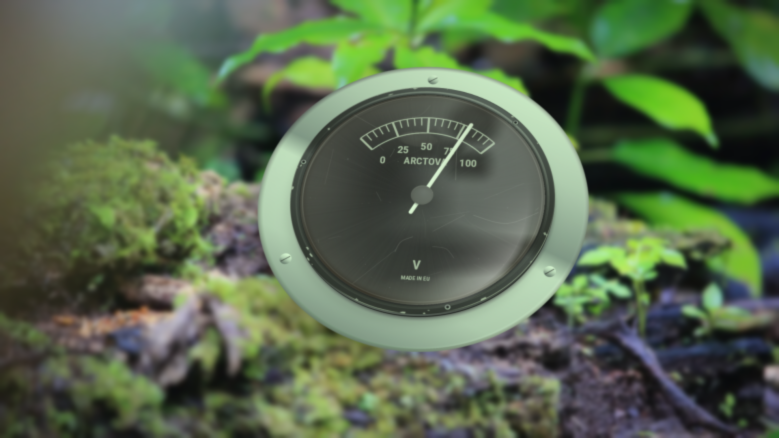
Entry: **80** V
